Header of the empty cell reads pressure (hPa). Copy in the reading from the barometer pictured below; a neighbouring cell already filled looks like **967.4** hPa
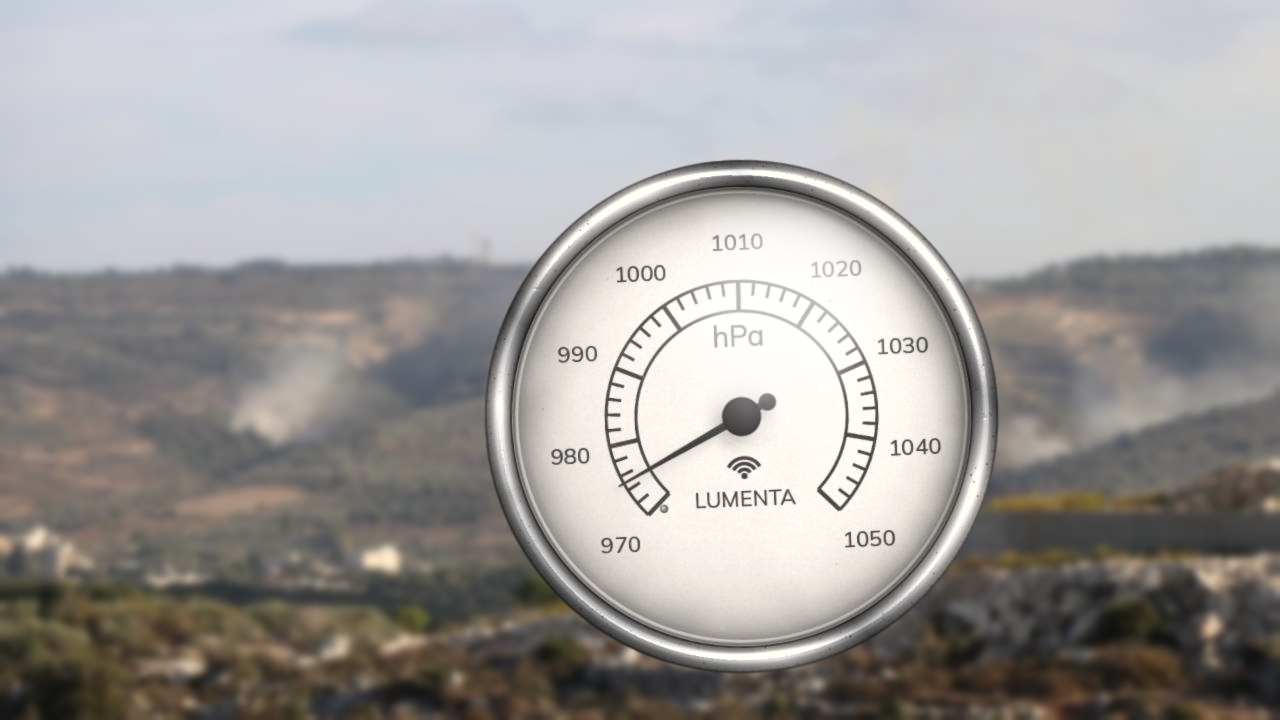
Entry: **975** hPa
